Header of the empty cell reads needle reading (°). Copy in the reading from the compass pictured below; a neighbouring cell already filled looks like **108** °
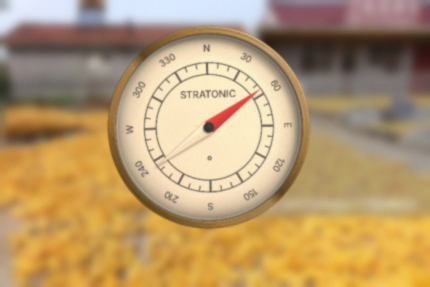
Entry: **55** °
